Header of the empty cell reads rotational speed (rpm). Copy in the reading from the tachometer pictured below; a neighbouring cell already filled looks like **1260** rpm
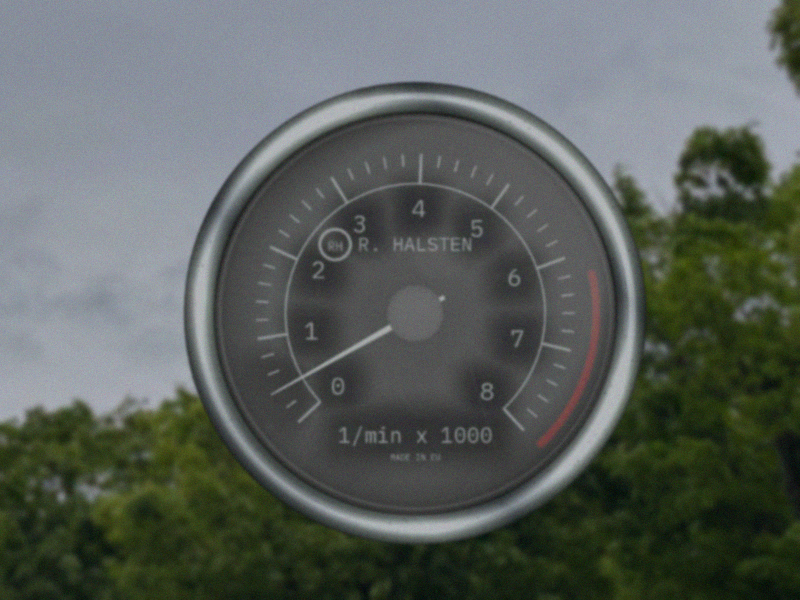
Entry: **400** rpm
